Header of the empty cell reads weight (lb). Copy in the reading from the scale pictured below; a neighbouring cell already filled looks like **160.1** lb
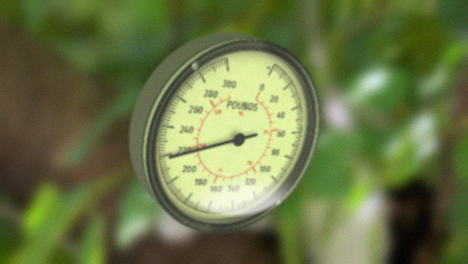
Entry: **220** lb
